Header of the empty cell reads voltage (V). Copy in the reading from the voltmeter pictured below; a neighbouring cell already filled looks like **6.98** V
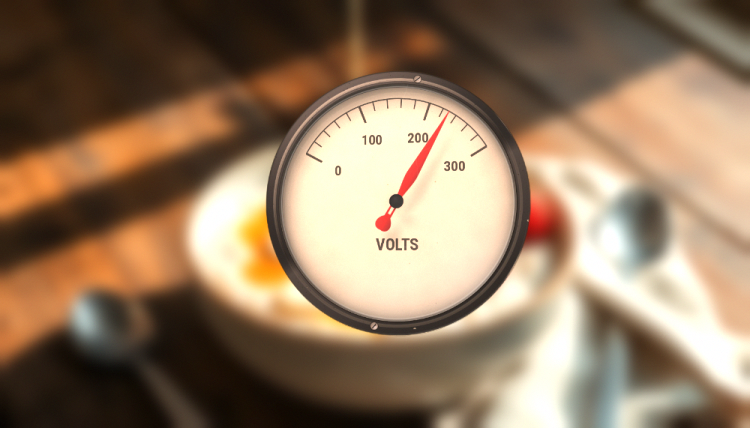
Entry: **230** V
